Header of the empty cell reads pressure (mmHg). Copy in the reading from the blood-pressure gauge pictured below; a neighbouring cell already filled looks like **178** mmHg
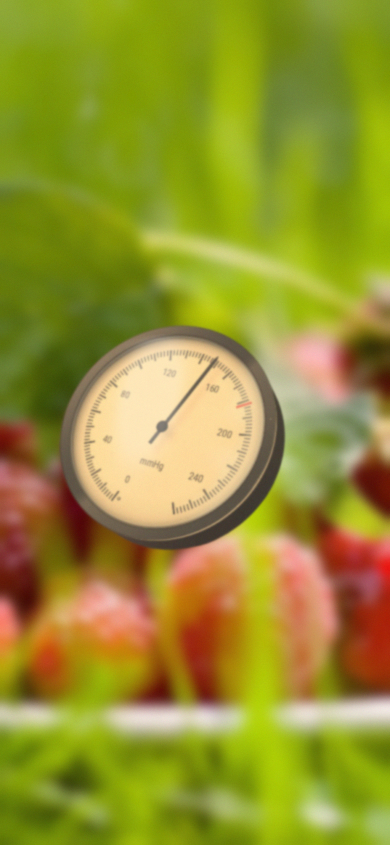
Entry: **150** mmHg
